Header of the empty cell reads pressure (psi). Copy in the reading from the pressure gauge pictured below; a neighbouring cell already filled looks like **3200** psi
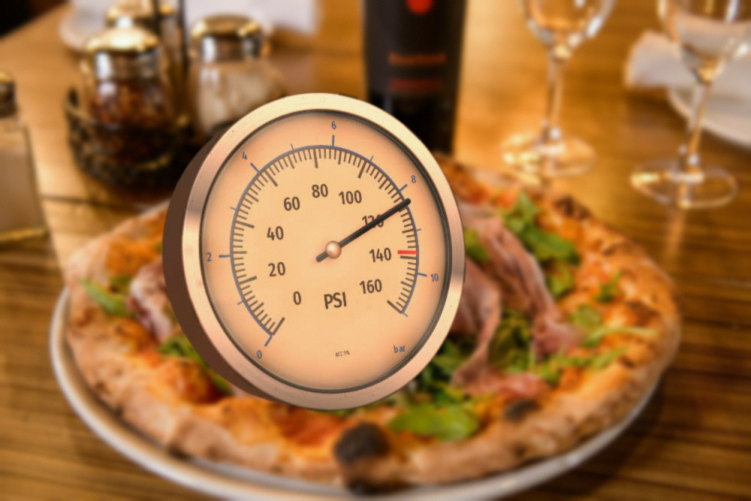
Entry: **120** psi
